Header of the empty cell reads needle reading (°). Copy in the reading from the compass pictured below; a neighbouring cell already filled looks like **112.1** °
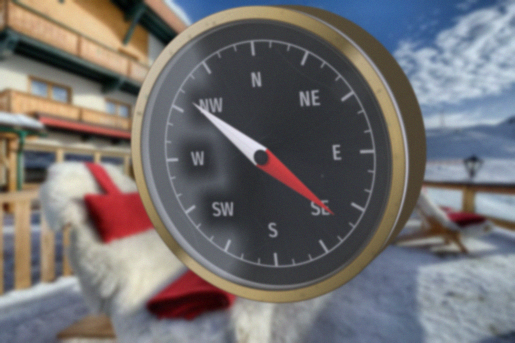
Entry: **130** °
